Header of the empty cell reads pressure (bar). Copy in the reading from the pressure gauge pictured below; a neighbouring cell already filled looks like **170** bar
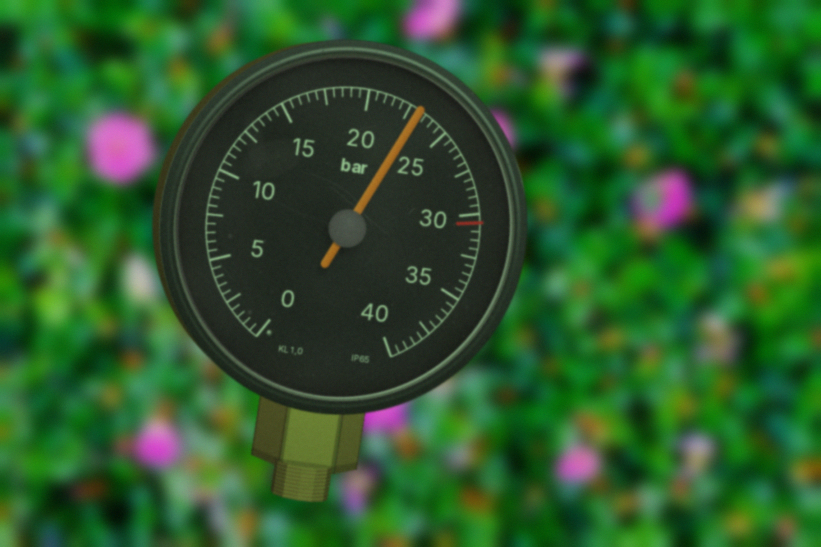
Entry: **23** bar
